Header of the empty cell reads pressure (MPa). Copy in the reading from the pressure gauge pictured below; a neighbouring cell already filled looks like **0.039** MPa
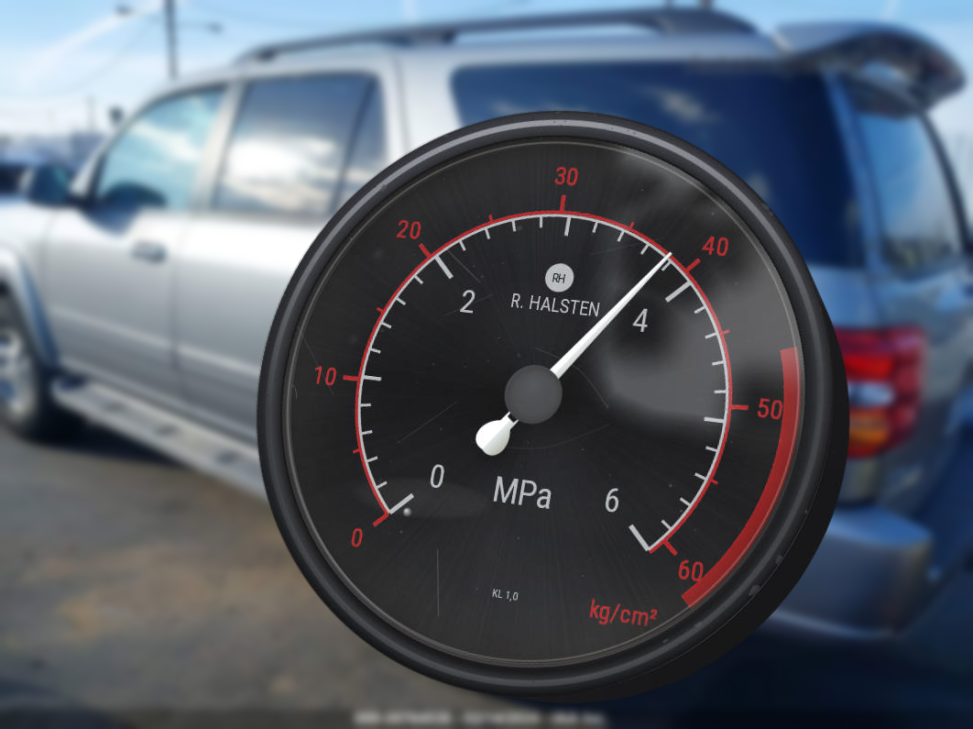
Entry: **3.8** MPa
